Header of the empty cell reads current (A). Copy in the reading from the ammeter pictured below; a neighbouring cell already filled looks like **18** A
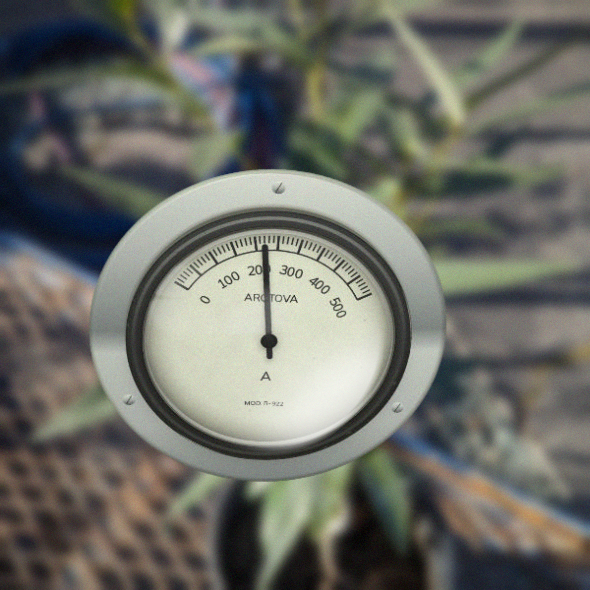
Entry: **220** A
